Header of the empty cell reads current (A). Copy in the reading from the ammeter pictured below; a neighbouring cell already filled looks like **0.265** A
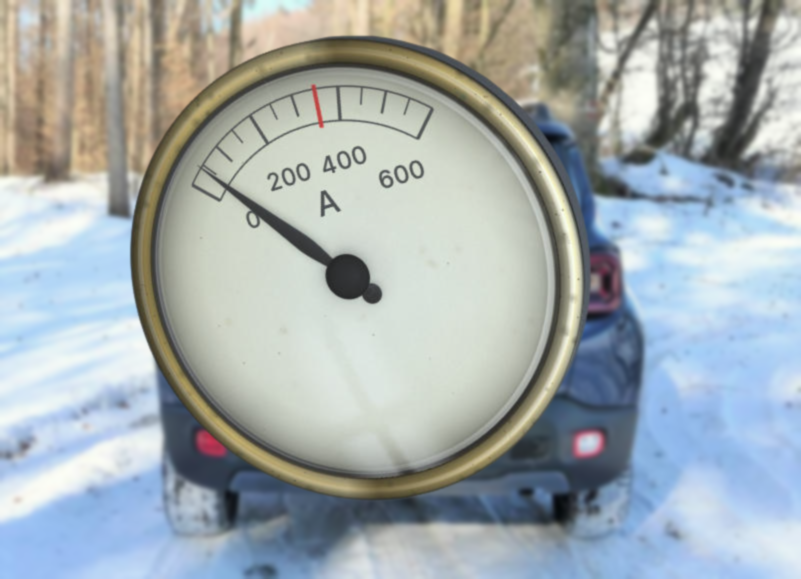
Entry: **50** A
